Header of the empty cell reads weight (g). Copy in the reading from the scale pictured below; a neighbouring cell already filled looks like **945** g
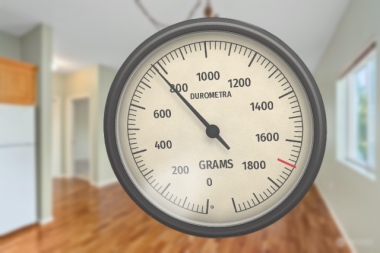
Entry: **780** g
